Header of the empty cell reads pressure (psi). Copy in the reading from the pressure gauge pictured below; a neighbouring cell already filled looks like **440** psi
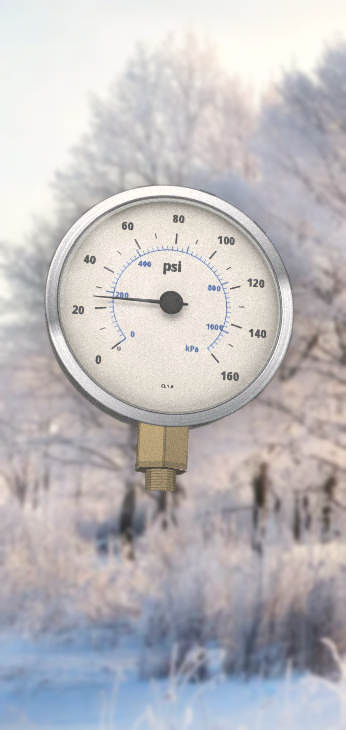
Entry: **25** psi
